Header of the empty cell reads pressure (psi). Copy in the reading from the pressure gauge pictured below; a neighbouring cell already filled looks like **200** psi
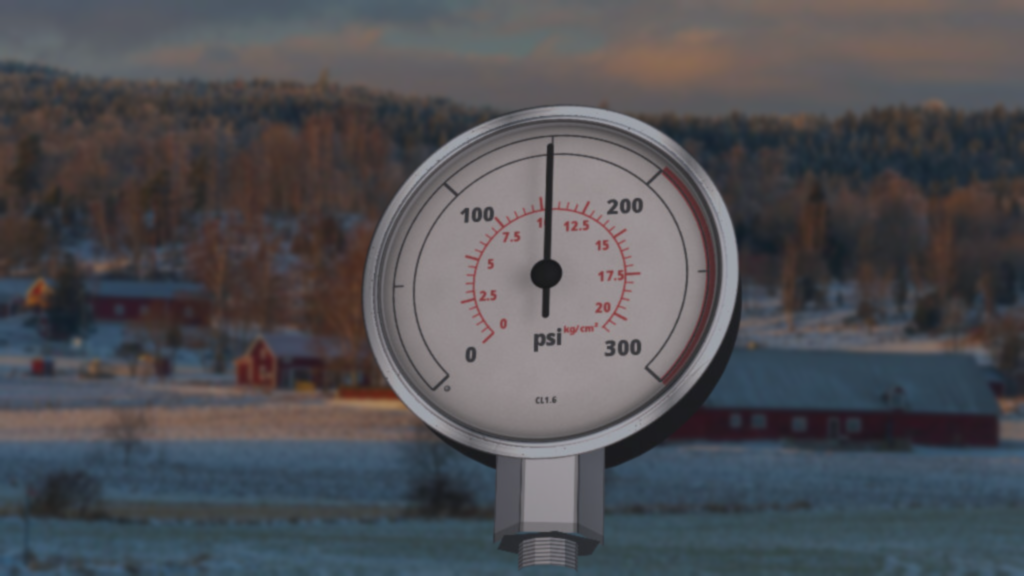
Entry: **150** psi
